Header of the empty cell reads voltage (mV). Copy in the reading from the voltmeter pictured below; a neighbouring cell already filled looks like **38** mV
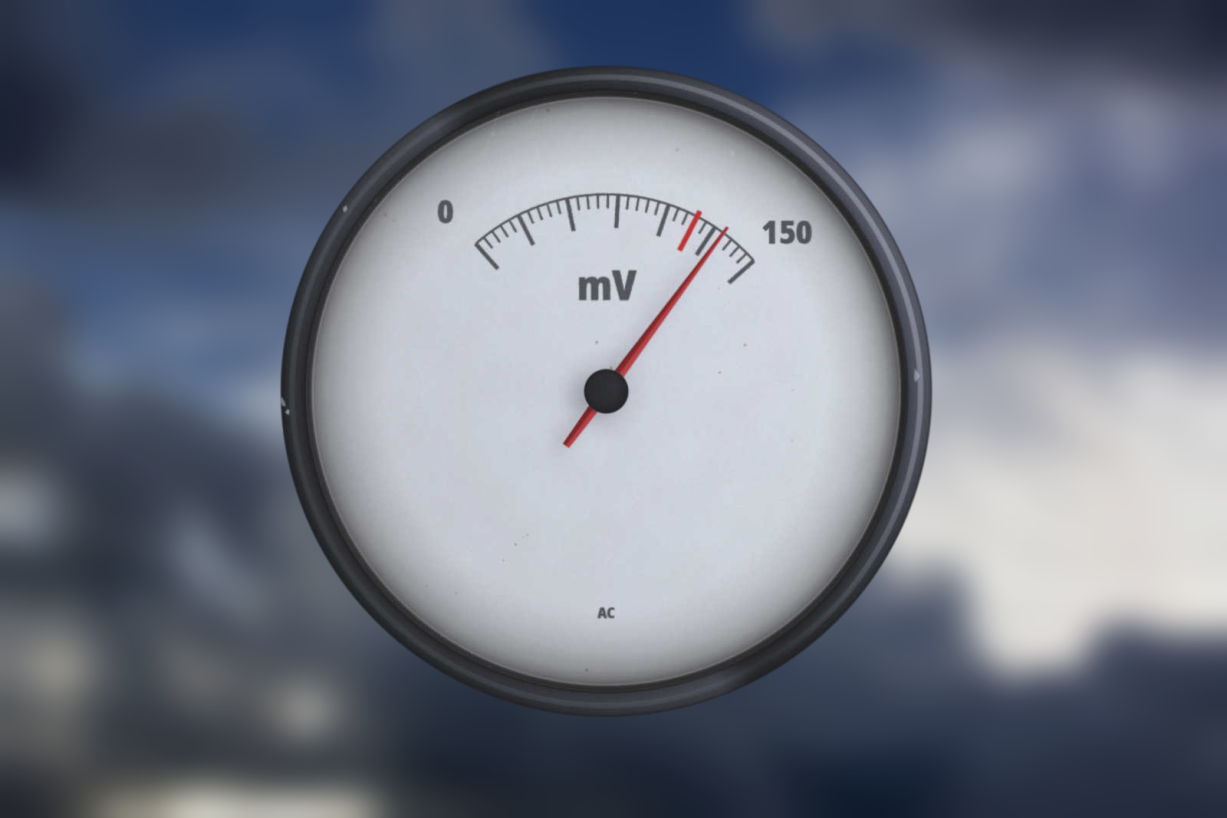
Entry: **130** mV
